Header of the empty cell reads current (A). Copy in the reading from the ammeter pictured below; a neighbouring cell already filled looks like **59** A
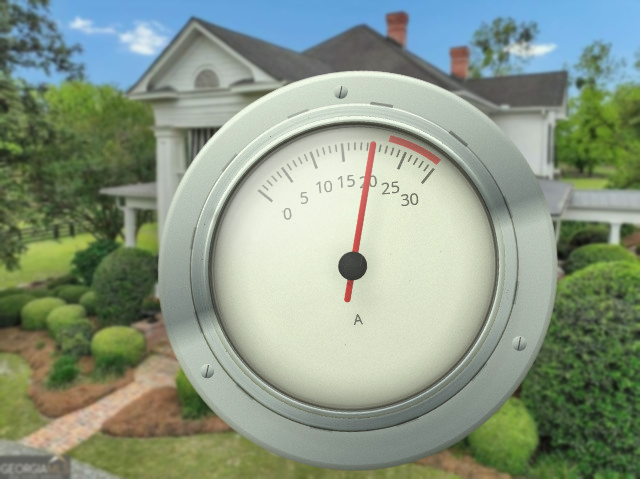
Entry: **20** A
